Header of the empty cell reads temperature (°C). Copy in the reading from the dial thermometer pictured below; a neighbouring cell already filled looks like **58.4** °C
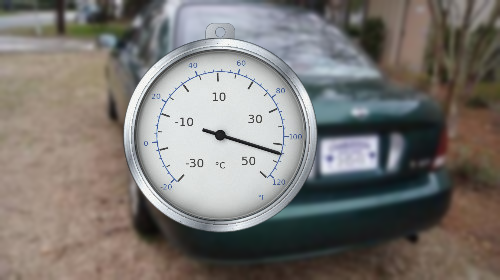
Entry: **42.5** °C
